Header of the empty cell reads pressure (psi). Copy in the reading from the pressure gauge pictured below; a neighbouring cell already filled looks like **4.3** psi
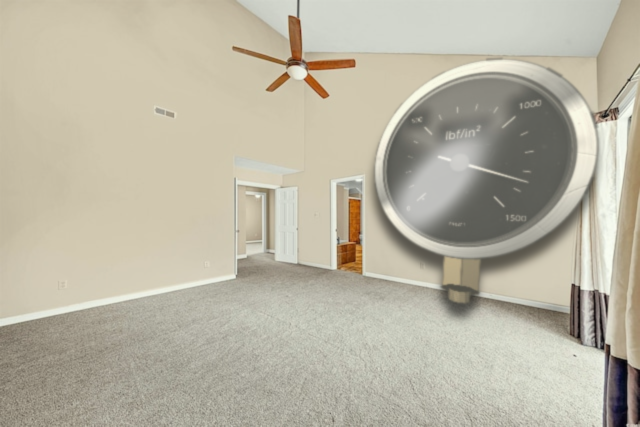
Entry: **1350** psi
